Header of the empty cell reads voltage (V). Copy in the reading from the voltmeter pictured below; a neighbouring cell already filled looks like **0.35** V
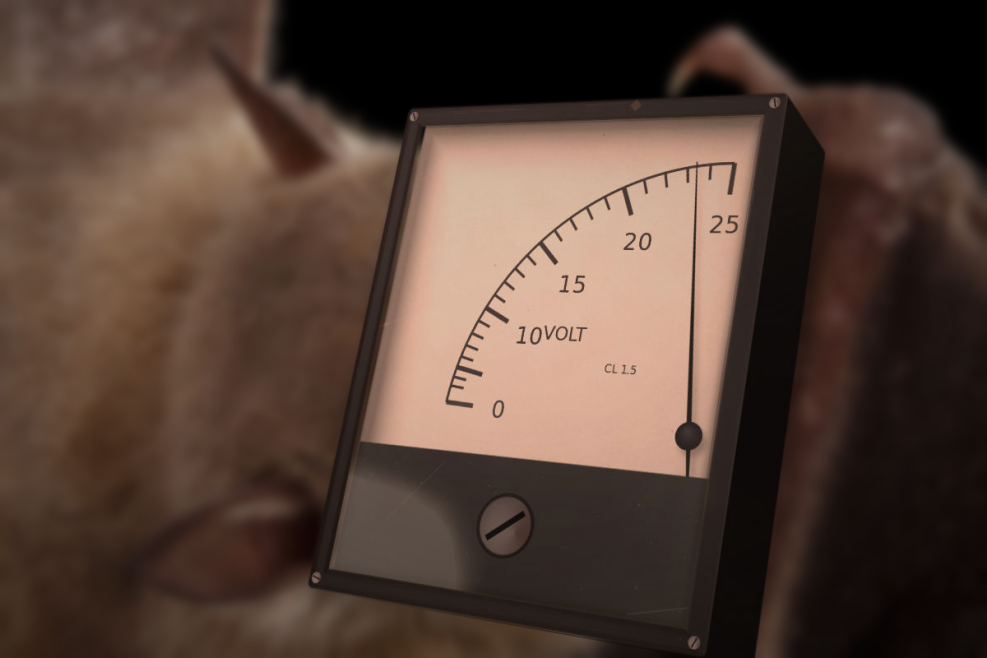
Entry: **23.5** V
